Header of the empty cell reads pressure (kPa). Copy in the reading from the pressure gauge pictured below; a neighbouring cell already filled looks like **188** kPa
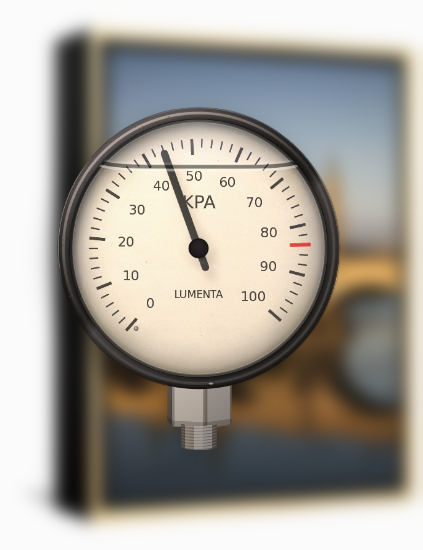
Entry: **44** kPa
